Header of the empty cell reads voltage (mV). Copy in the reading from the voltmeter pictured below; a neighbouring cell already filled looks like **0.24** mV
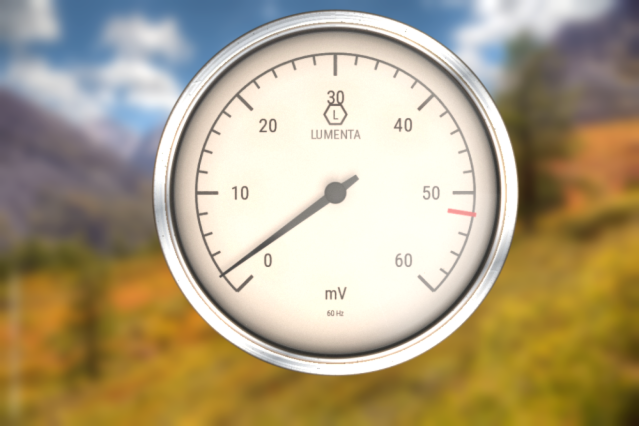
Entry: **2** mV
